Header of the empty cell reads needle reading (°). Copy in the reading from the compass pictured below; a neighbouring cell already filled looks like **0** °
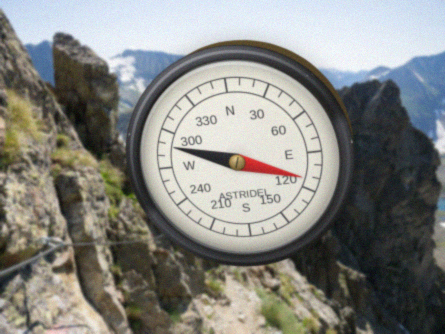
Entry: **110** °
